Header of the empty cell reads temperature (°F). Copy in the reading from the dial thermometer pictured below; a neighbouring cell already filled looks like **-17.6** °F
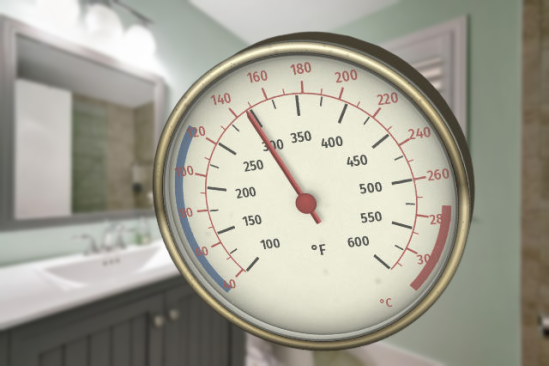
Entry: **300** °F
